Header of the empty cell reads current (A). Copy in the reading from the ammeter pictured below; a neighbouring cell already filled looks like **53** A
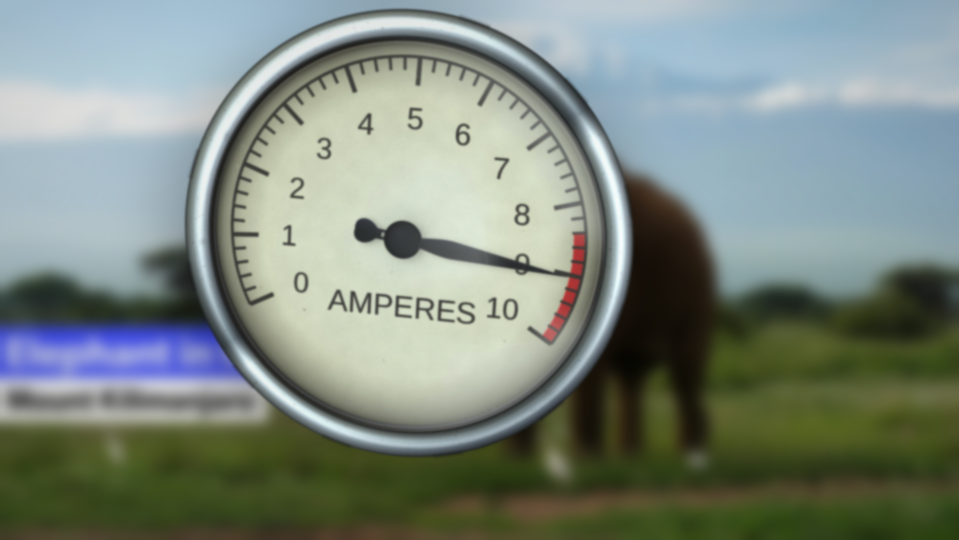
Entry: **9** A
